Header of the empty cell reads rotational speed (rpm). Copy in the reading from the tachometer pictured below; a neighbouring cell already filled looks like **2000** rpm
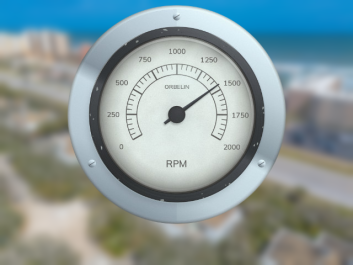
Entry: **1450** rpm
